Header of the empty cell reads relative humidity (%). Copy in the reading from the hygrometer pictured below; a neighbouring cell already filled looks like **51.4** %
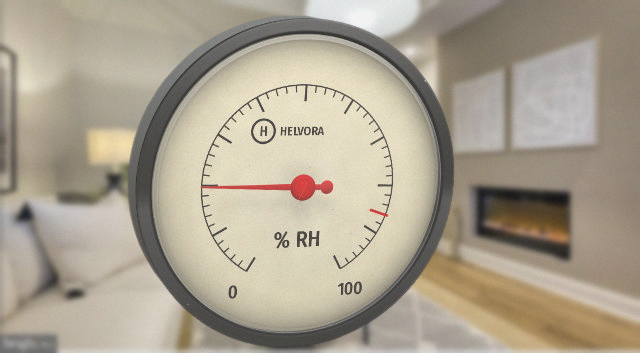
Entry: **20** %
